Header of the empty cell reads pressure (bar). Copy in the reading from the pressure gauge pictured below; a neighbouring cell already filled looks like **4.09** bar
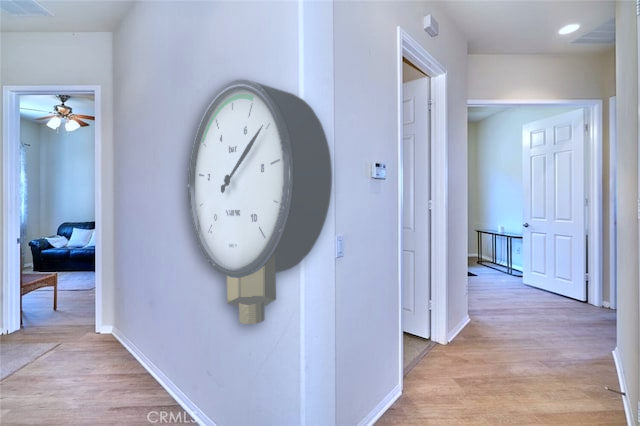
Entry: **7** bar
